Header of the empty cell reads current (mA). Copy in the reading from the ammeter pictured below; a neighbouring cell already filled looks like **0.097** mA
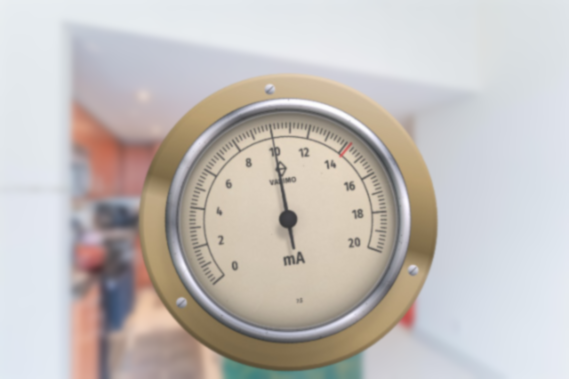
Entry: **10** mA
